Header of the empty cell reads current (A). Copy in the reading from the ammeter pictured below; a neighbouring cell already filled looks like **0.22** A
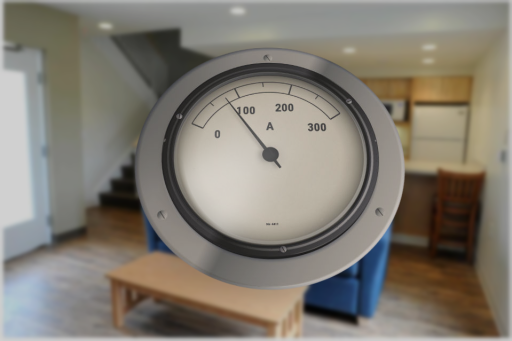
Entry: **75** A
